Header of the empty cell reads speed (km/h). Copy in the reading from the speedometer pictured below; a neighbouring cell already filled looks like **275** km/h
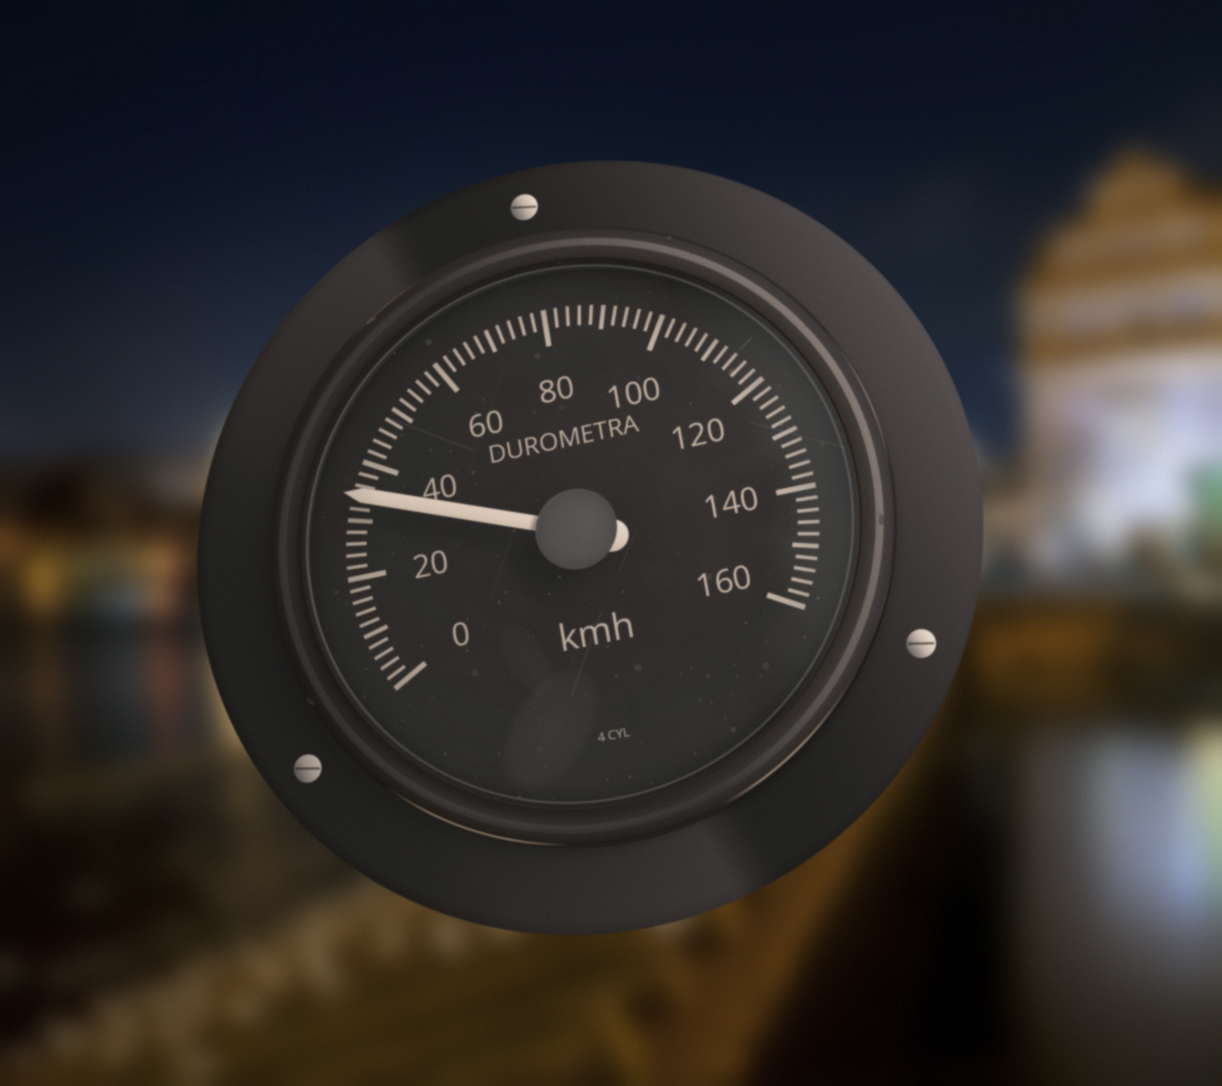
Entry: **34** km/h
